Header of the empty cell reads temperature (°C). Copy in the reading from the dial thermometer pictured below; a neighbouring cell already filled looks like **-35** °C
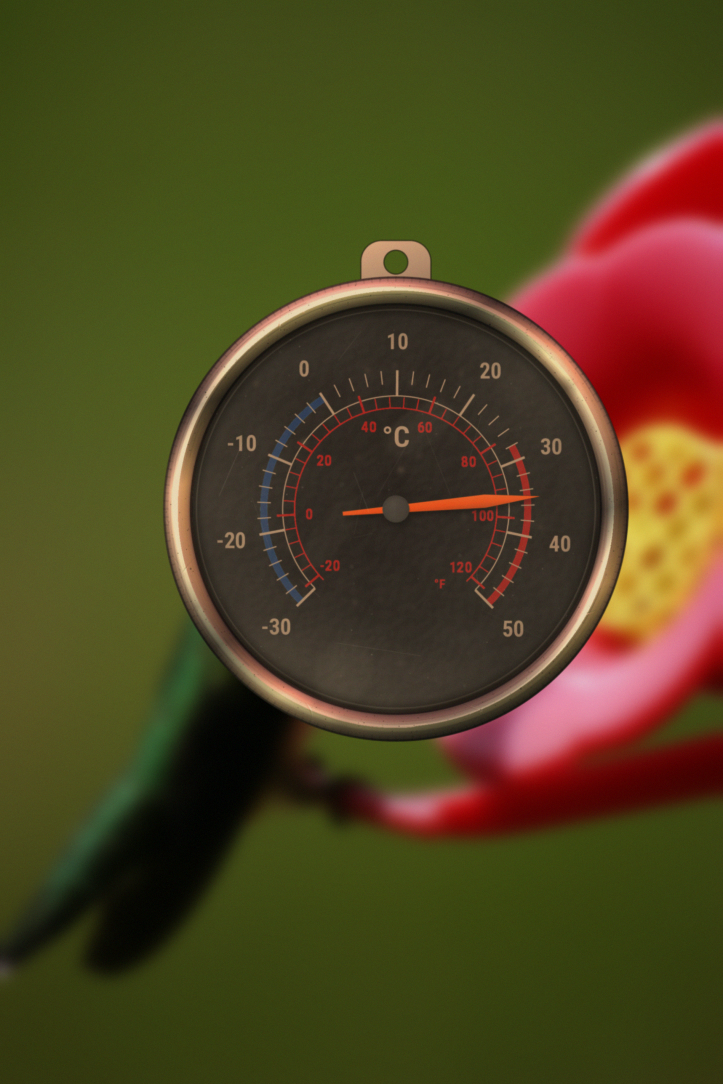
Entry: **35** °C
